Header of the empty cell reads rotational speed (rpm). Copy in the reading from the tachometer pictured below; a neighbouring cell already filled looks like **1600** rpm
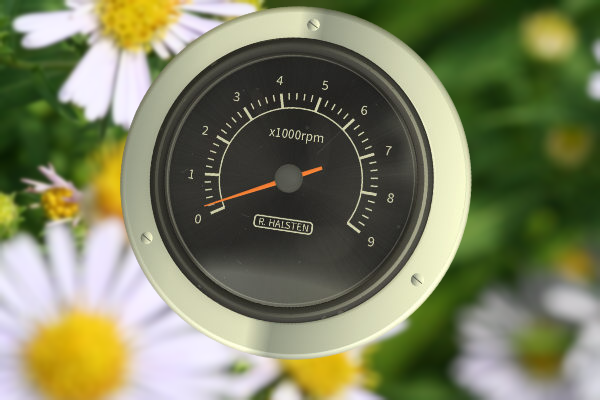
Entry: **200** rpm
